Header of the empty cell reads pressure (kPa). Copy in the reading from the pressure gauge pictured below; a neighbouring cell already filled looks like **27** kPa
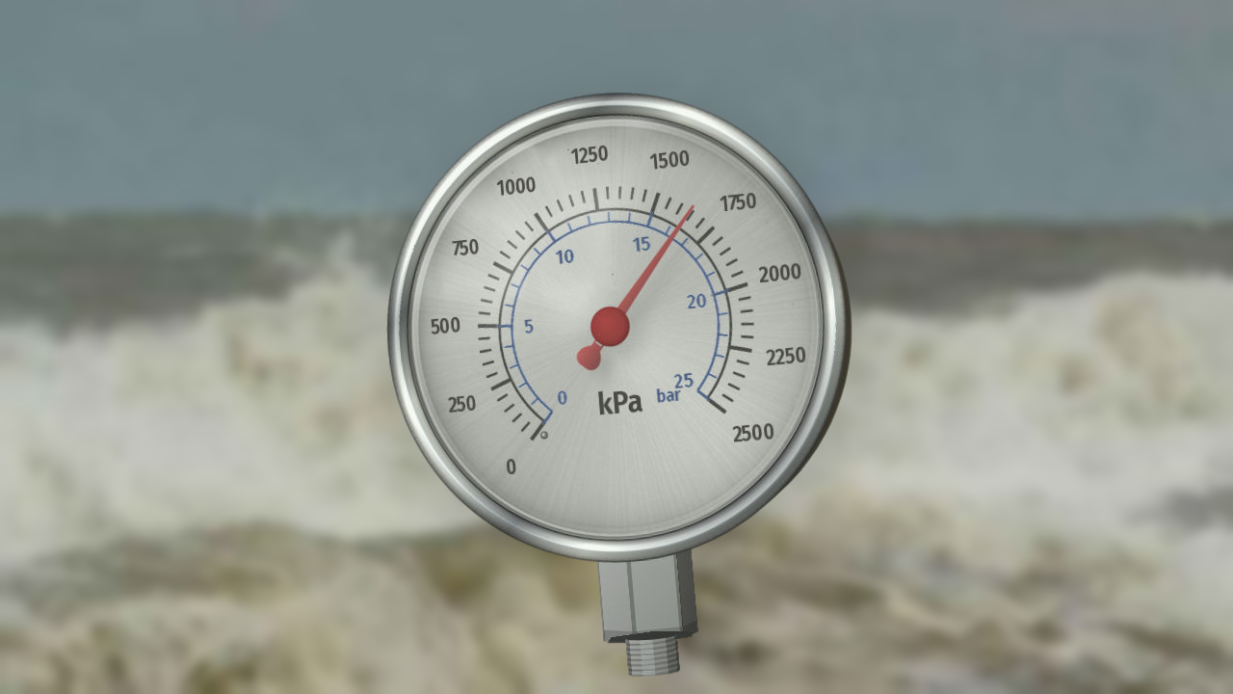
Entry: **1650** kPa
